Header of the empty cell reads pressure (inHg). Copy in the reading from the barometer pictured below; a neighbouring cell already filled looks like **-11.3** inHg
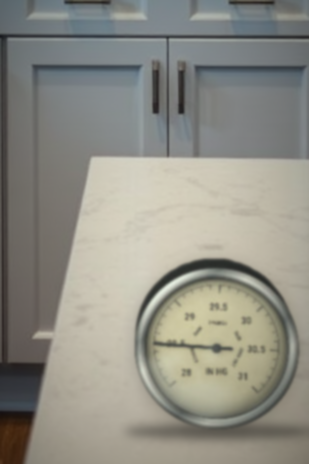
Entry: **28.5** inHg
